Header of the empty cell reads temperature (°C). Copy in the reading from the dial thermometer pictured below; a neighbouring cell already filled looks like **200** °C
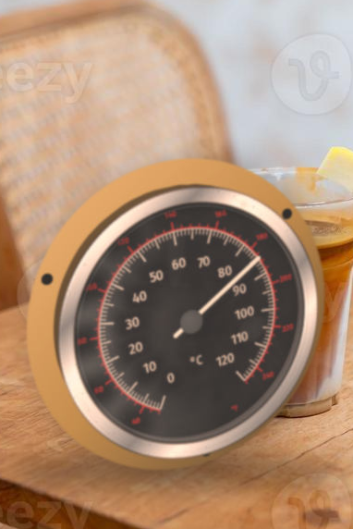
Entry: **85** °C
